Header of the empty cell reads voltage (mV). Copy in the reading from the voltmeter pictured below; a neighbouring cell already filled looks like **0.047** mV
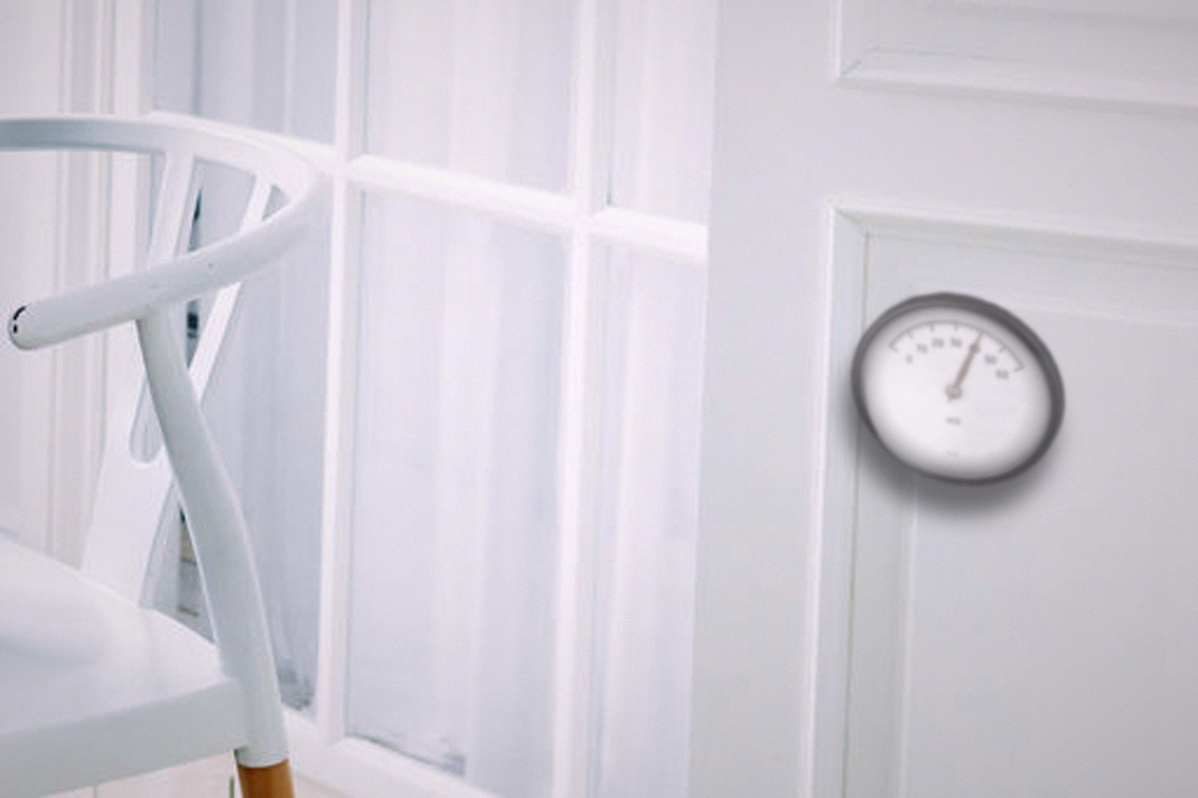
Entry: **40** mV
